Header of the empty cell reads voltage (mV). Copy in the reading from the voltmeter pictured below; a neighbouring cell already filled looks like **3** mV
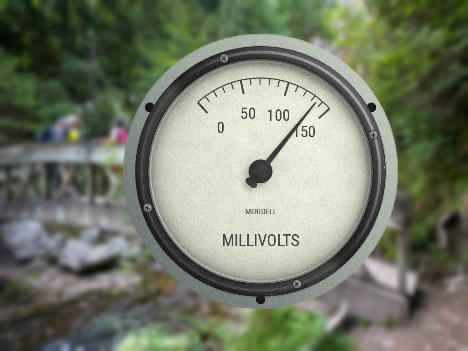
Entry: **135** mV
